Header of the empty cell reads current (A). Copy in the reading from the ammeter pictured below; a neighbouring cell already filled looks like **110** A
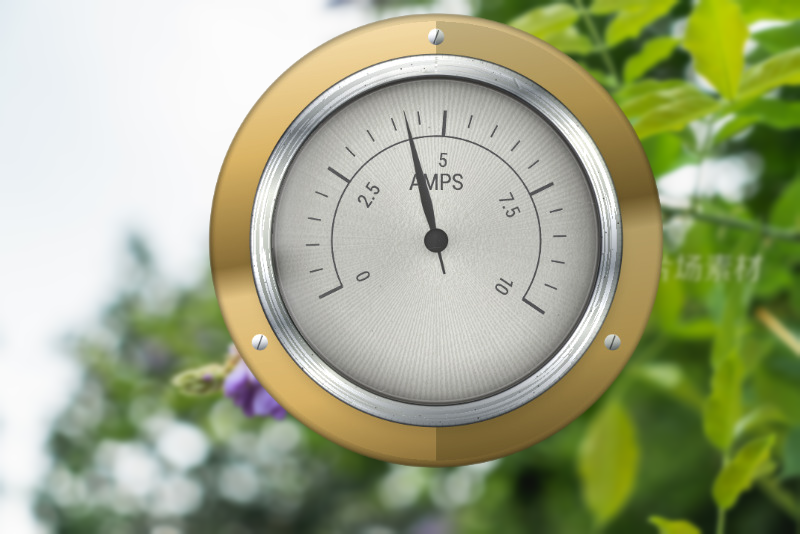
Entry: **4.25** A
